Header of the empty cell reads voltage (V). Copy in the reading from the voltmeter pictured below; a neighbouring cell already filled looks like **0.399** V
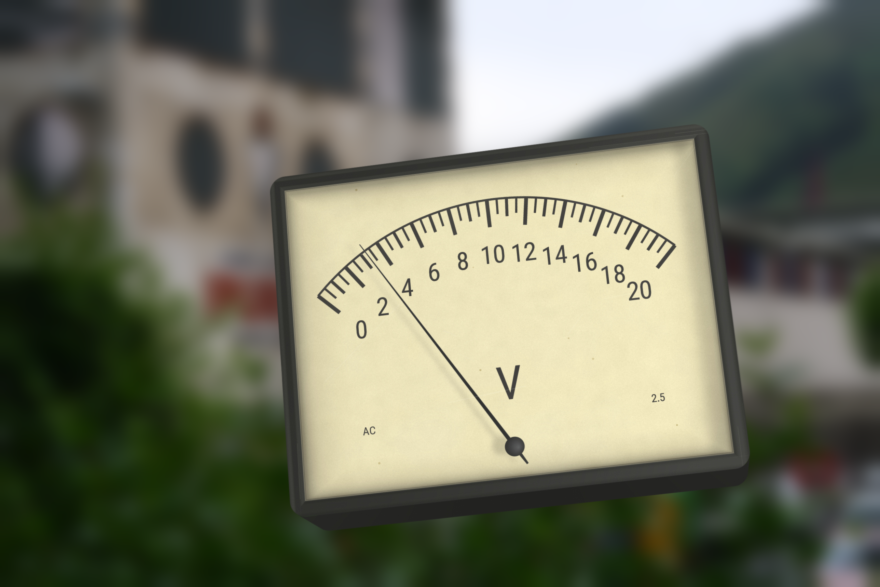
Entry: **3.25** V
